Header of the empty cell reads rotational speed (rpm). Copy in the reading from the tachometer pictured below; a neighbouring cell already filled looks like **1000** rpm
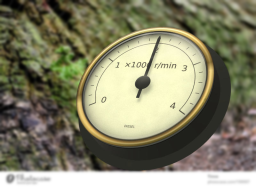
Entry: **2000** rpm
